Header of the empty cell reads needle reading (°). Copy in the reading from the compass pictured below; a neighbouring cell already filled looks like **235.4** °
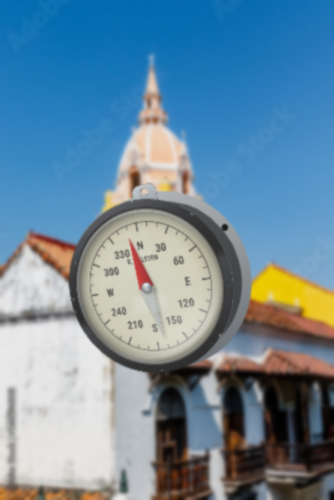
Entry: **350** °
